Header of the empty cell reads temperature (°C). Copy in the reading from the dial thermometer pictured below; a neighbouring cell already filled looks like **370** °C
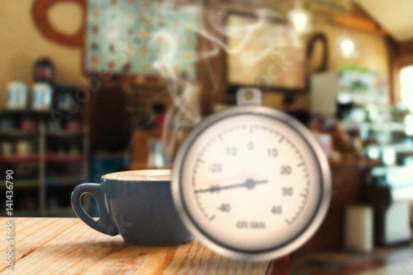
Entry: **-30** °C
